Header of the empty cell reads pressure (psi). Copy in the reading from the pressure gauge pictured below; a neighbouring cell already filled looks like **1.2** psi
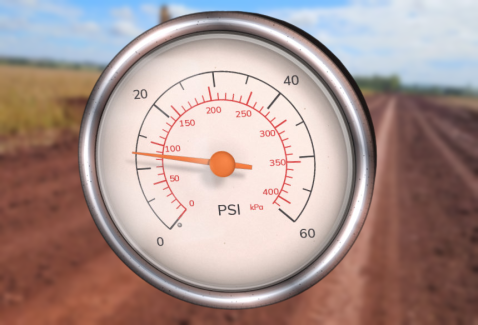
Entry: **12.5** psi
